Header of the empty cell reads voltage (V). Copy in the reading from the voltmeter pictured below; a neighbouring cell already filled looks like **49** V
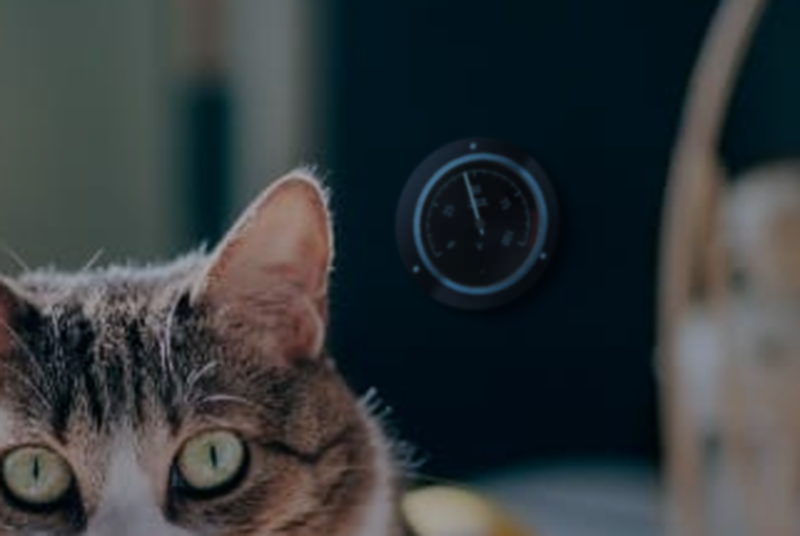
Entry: **45** V
